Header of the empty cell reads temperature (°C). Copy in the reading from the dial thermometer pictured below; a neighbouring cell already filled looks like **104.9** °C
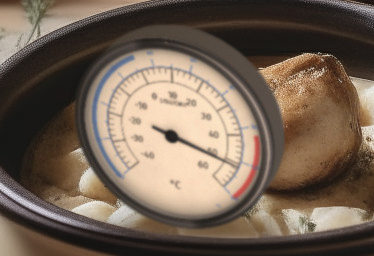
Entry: **50** °C
